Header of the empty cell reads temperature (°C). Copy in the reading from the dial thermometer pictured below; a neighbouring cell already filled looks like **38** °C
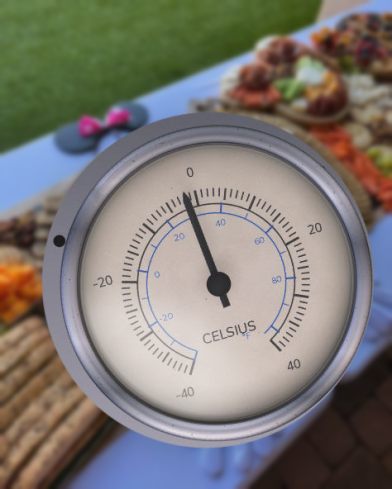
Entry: **-2** °C
